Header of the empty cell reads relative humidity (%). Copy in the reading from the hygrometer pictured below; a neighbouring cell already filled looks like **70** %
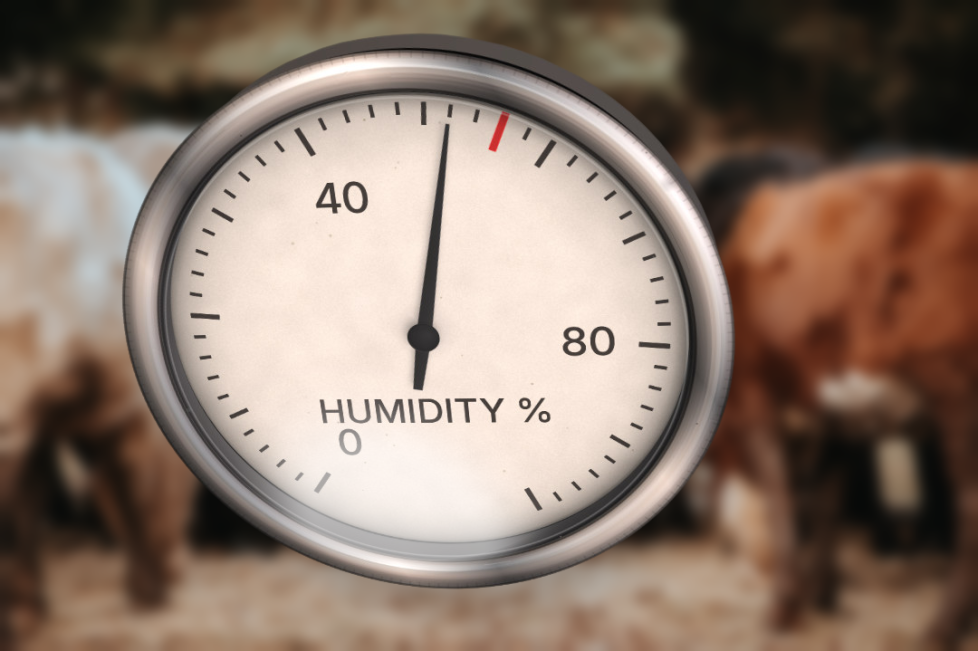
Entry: **52** %
